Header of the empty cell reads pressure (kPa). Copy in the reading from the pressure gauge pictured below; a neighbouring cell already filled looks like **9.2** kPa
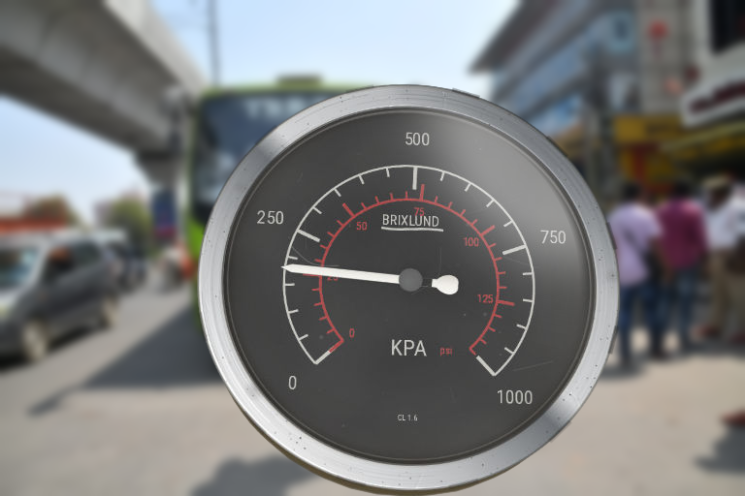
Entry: **175** kPa
